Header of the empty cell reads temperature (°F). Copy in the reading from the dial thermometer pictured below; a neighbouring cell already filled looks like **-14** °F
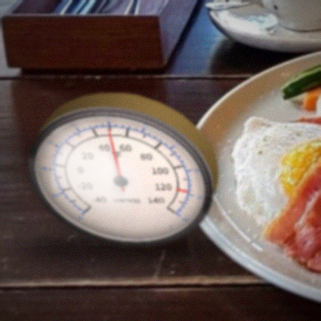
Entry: **50** °F
